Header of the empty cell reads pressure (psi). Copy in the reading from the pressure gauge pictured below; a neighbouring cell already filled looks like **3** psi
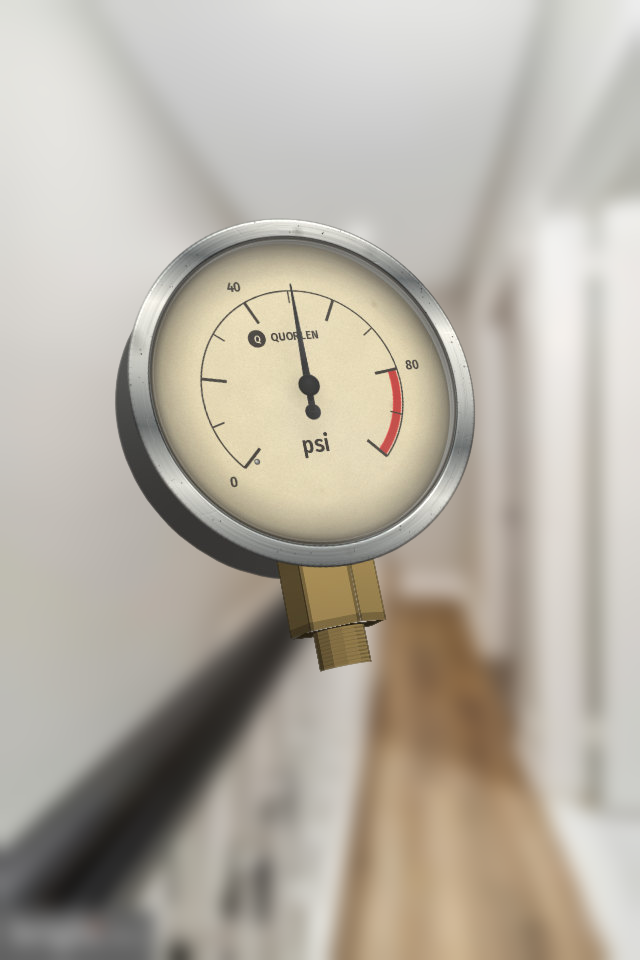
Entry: **50** psi
